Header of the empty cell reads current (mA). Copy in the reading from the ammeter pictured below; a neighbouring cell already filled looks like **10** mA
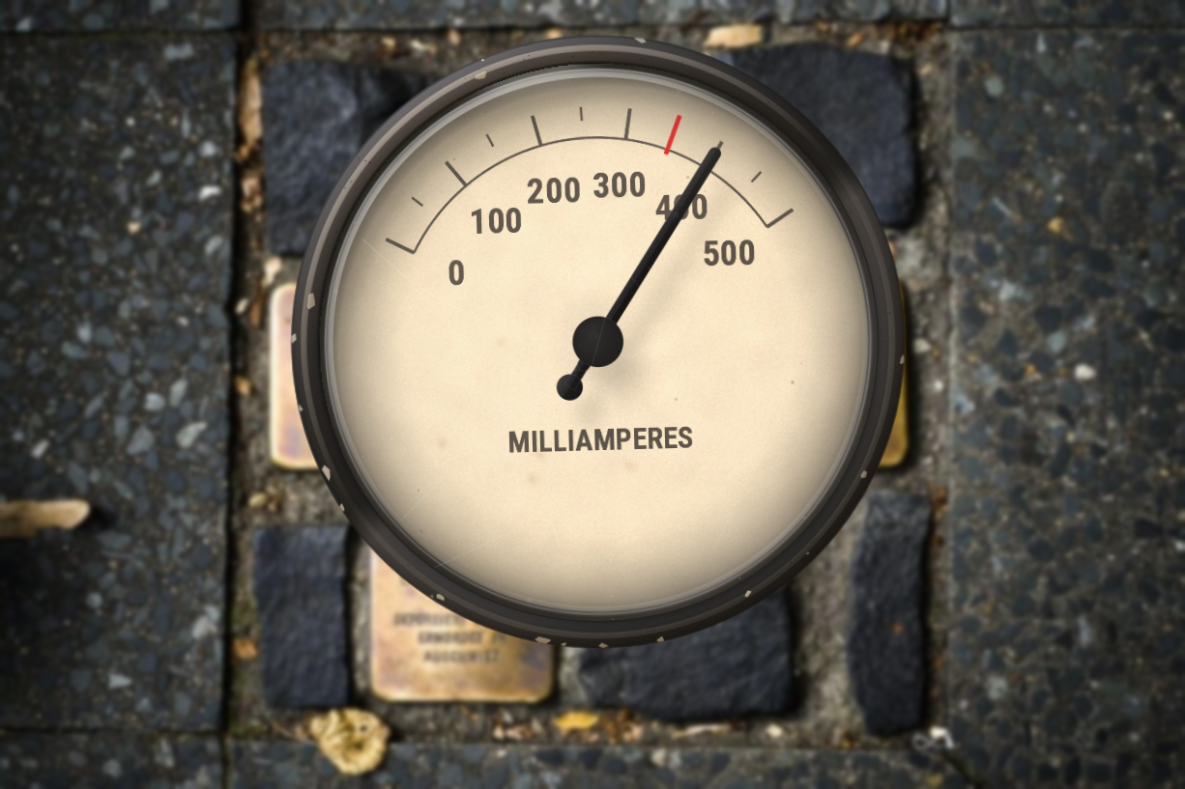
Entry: **400** mA
